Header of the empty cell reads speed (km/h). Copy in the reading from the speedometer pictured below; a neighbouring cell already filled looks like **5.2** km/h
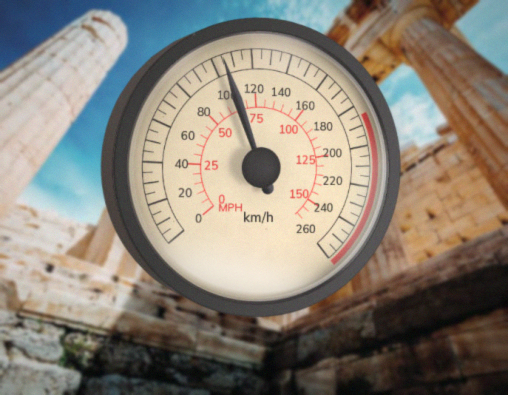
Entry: **105** km/h
